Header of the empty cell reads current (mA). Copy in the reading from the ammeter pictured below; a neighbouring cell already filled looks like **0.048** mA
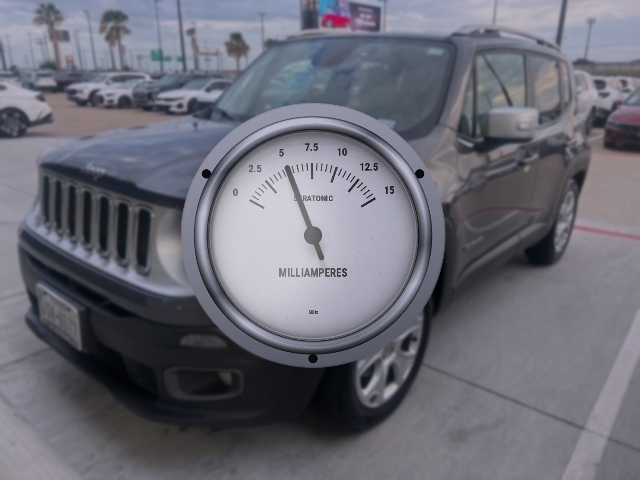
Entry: **5** mA
